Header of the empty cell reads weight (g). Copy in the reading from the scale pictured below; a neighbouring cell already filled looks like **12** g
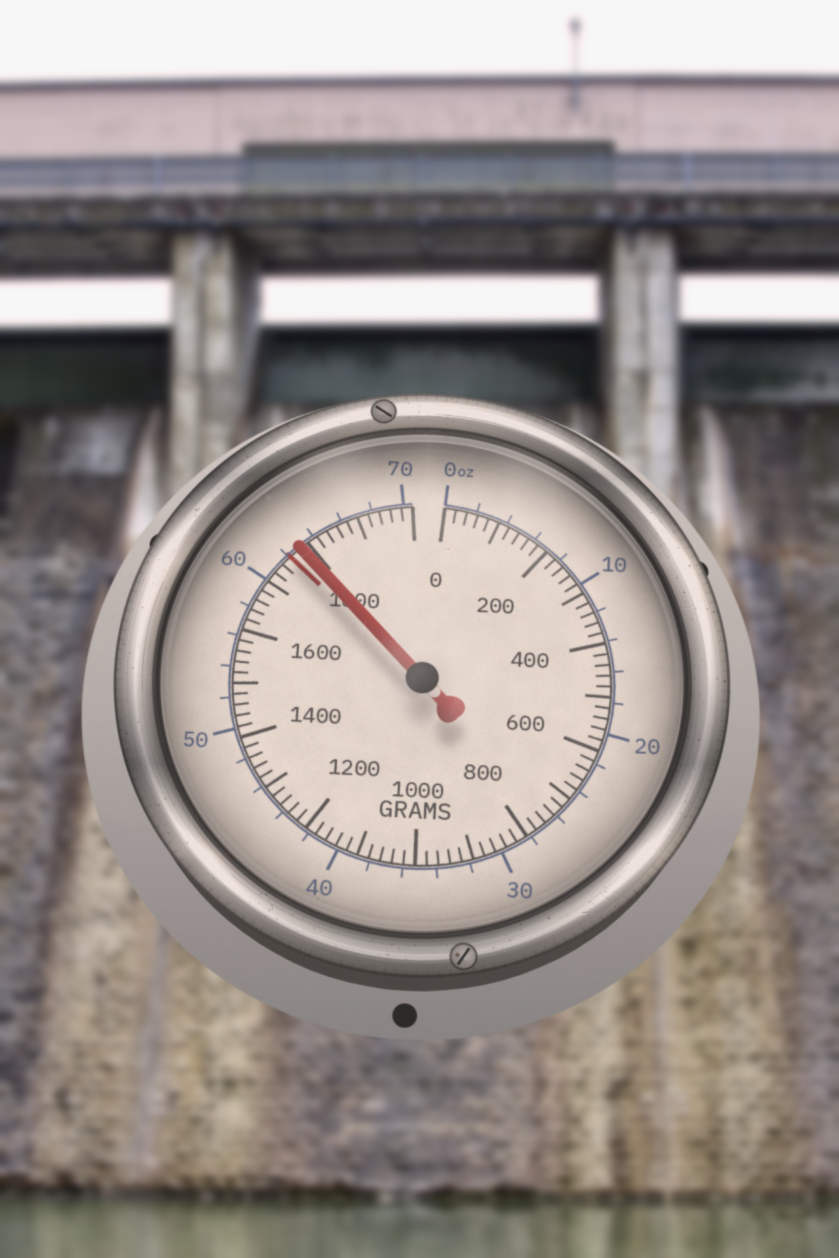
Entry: **1780** g
